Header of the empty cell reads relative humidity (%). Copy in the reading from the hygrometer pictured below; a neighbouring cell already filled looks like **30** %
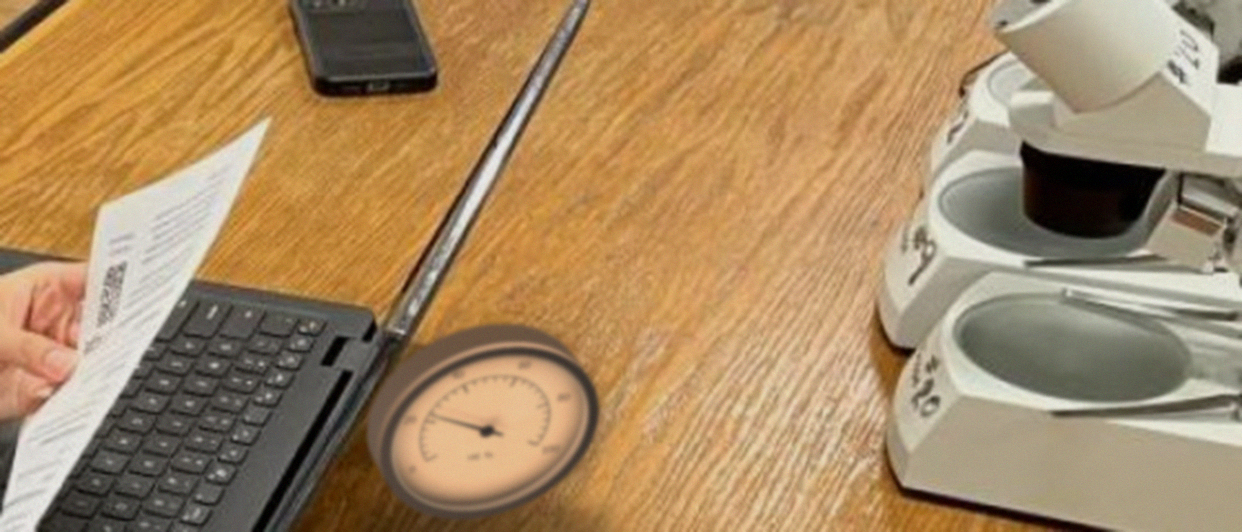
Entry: **24** %
